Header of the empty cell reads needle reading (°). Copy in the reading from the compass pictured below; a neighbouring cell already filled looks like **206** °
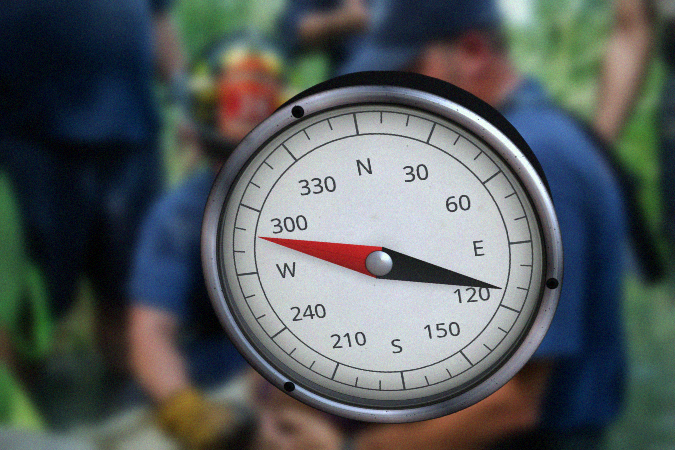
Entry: **290** °
